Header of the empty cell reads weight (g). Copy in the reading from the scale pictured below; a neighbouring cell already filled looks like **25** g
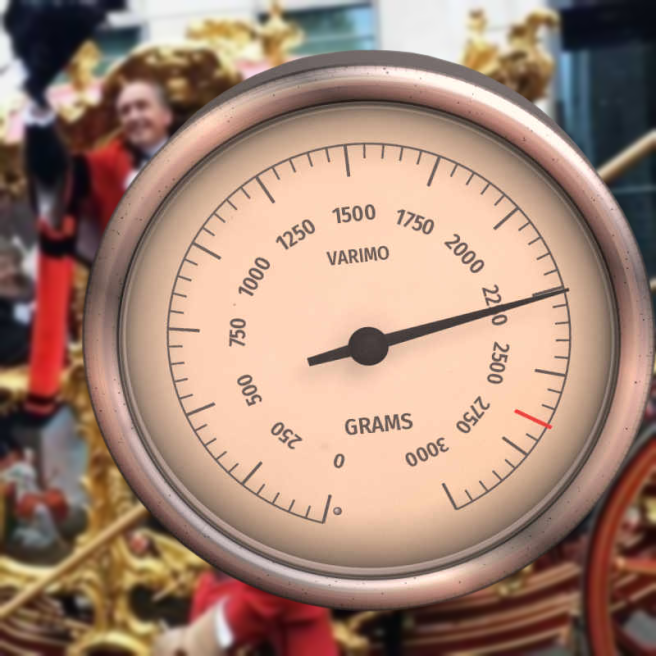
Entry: **2250** g
